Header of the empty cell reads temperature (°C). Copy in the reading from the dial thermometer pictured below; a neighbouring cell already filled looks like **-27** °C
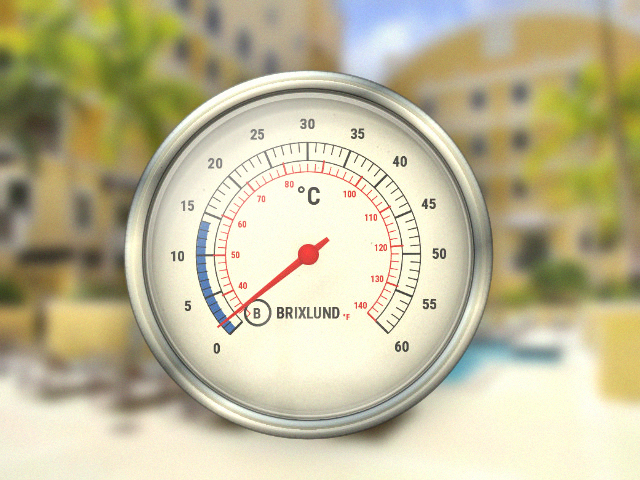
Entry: **1.5** °C
